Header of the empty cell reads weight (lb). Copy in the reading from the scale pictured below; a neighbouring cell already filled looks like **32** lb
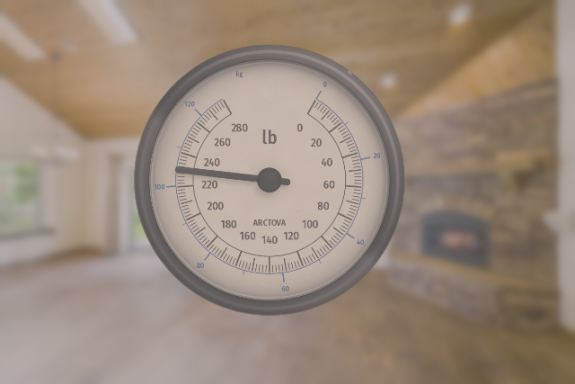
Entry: **230** lb
